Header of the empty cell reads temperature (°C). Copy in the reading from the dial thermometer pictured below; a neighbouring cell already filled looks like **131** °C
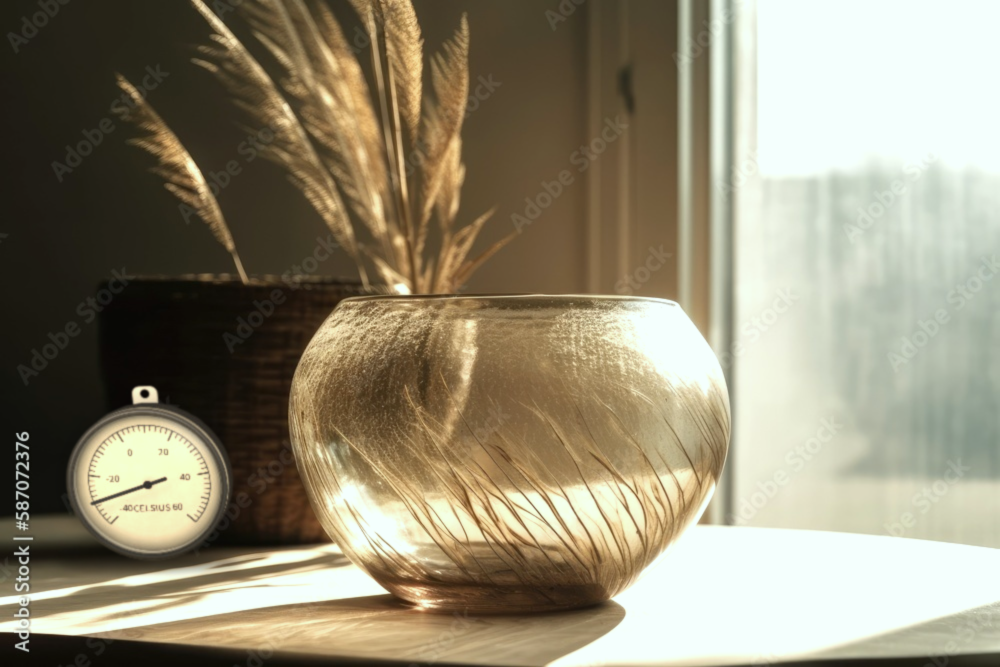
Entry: **-30** °C
